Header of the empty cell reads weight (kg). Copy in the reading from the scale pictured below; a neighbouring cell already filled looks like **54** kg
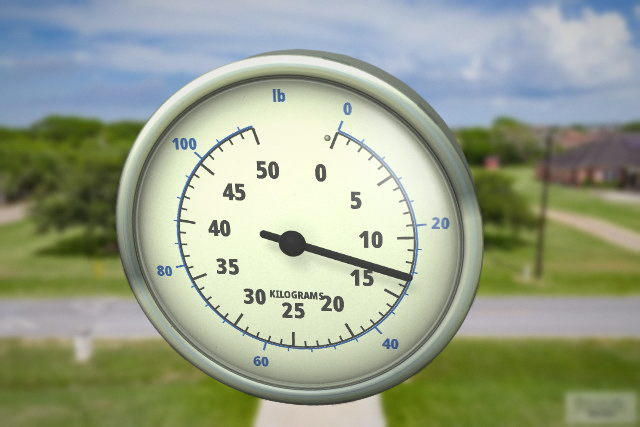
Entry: **13** kg
